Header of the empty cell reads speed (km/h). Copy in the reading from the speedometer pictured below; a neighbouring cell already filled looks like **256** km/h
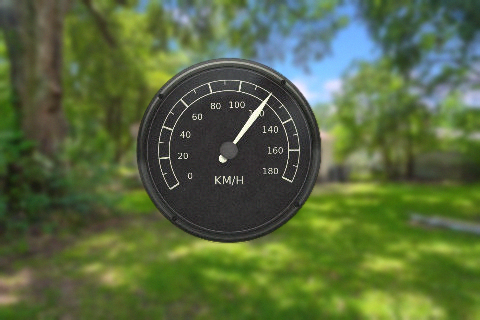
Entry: **120** km/h
